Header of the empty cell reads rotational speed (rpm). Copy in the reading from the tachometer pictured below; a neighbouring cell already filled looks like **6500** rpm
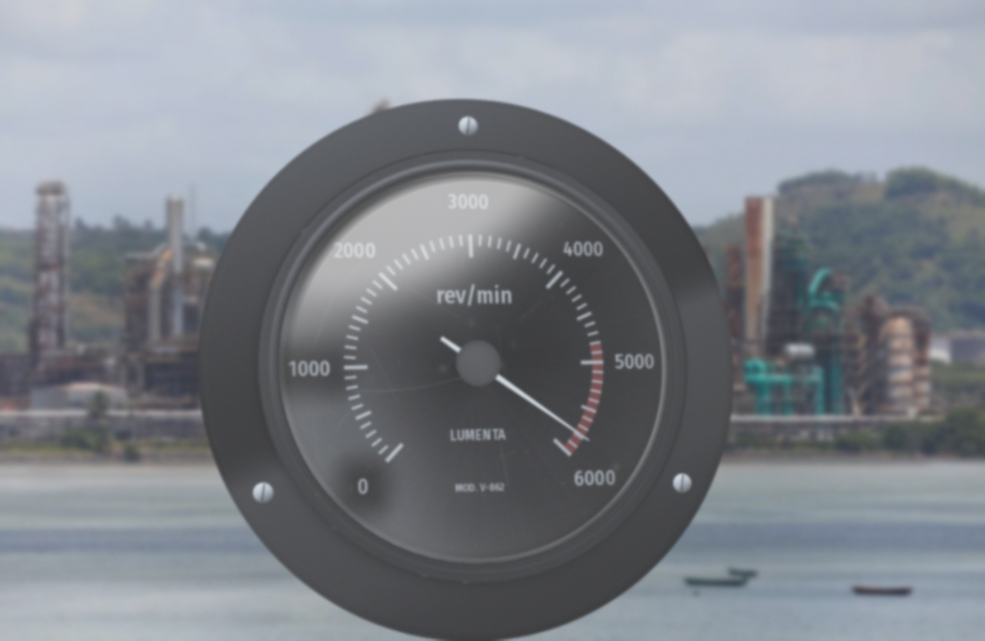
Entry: **5800** rpm
